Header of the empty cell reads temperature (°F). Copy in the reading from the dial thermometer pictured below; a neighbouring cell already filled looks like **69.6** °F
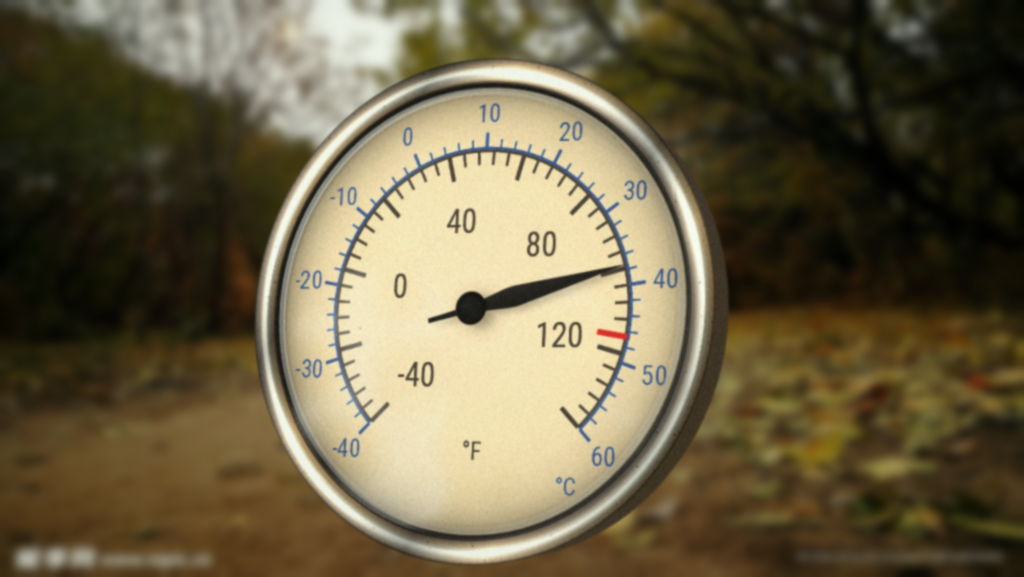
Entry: **100** °F
